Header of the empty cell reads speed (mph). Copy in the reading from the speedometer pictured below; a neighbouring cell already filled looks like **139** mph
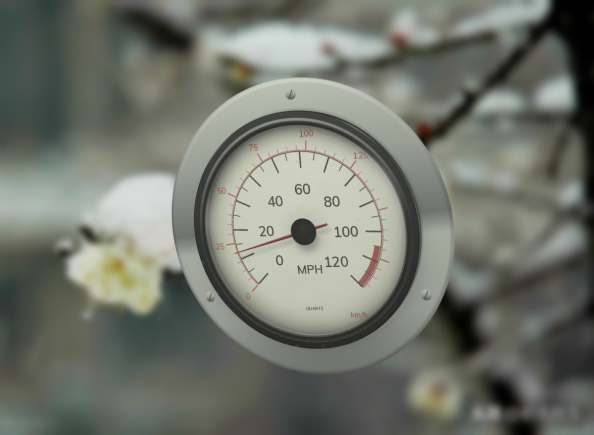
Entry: **12.5** mph
